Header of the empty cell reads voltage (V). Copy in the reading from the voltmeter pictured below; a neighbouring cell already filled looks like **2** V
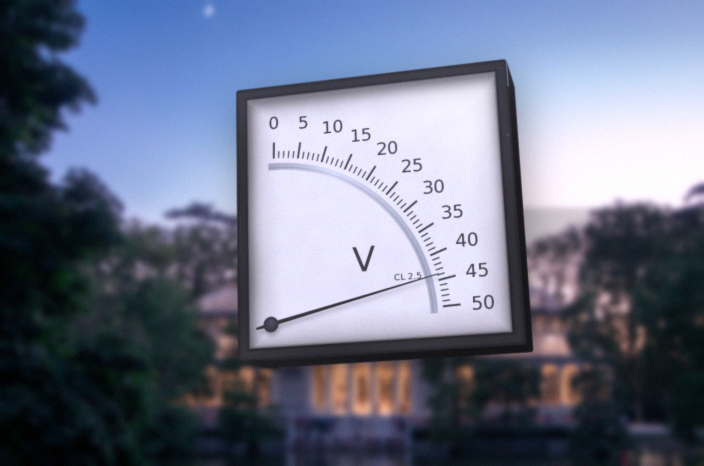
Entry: **44** V
